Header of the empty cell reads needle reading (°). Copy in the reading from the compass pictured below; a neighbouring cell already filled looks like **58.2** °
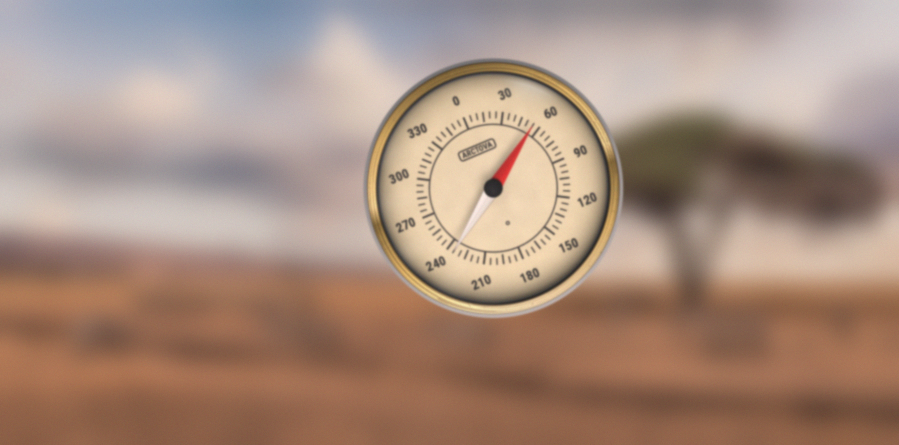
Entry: **55** °
